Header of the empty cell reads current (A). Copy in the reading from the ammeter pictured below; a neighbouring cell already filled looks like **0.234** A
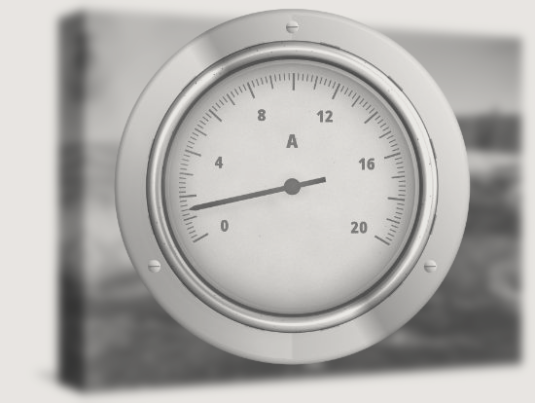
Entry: **1.4** A
